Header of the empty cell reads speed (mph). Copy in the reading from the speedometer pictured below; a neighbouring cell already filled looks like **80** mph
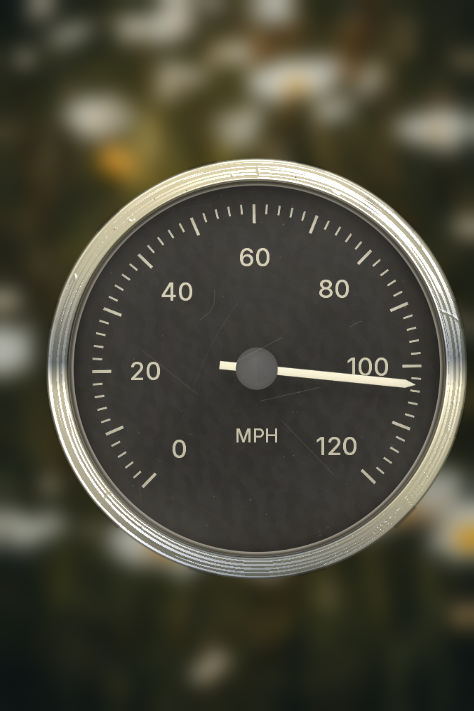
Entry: **103** mph
